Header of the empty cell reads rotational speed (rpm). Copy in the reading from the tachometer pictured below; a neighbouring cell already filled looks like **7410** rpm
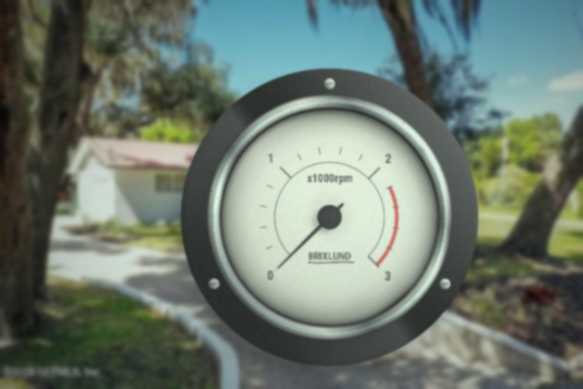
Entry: **0** rpm
